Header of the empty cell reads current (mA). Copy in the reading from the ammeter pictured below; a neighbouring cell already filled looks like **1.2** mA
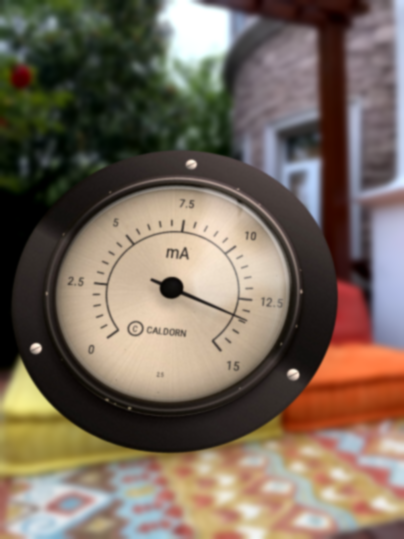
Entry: **13.5** mA
